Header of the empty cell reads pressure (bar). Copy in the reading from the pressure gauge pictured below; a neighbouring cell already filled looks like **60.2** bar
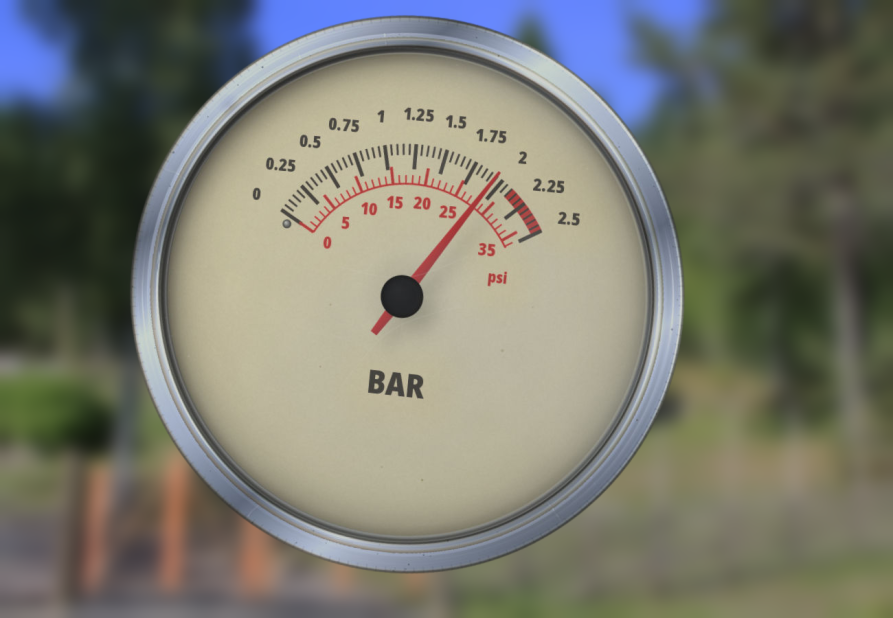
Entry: **1.95** bar
